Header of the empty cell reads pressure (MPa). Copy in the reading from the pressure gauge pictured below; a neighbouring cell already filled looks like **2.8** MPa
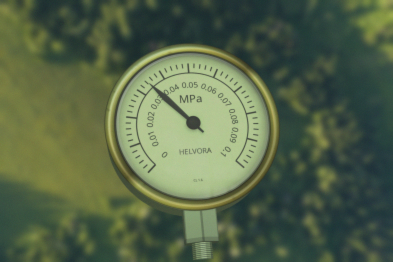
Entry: **0.034** MPa
